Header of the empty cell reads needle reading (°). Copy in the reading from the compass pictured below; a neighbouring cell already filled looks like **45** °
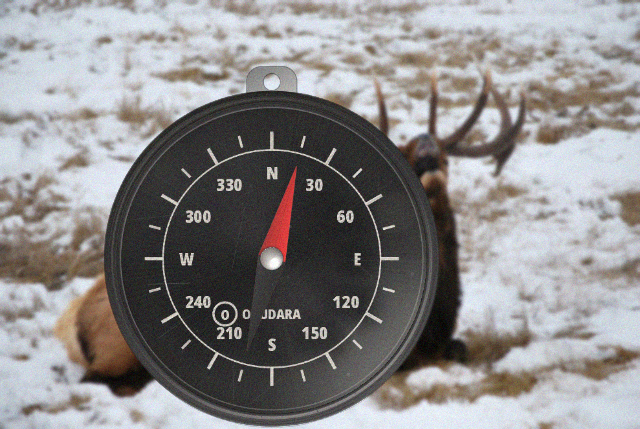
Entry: **15** °
